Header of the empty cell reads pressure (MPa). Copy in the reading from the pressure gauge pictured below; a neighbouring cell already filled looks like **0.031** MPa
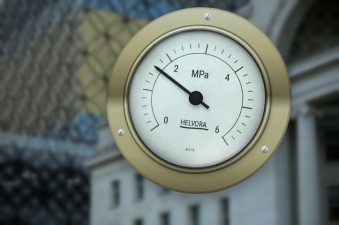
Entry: **1.6** MPa
